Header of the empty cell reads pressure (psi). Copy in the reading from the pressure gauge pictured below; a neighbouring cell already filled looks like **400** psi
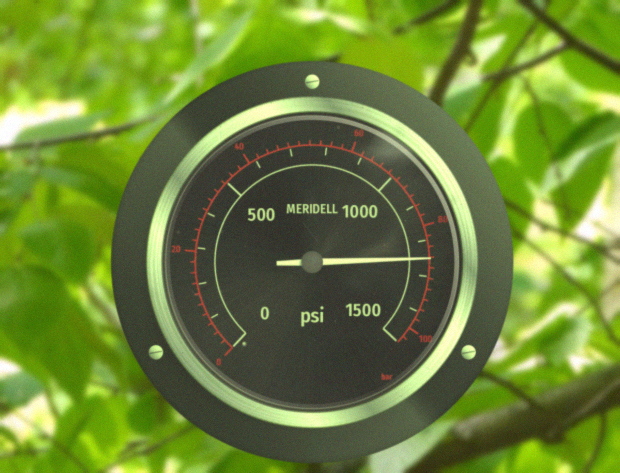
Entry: **1250** psi
